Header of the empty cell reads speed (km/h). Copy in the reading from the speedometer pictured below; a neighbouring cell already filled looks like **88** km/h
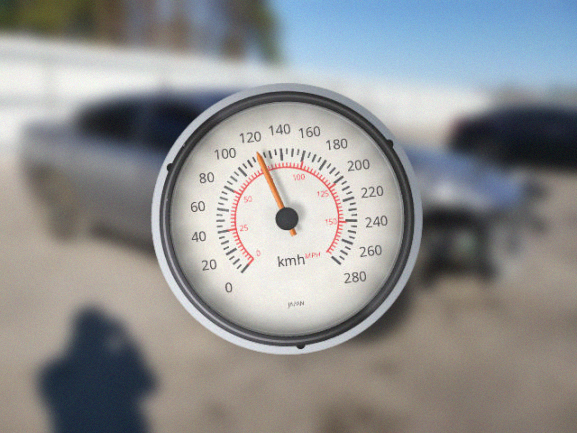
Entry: **120** km/h
